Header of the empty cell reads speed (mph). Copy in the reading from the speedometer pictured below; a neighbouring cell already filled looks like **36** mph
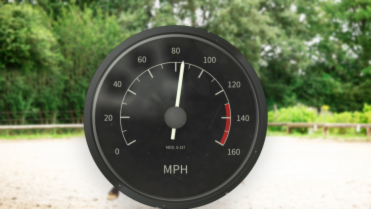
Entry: **85** mph
